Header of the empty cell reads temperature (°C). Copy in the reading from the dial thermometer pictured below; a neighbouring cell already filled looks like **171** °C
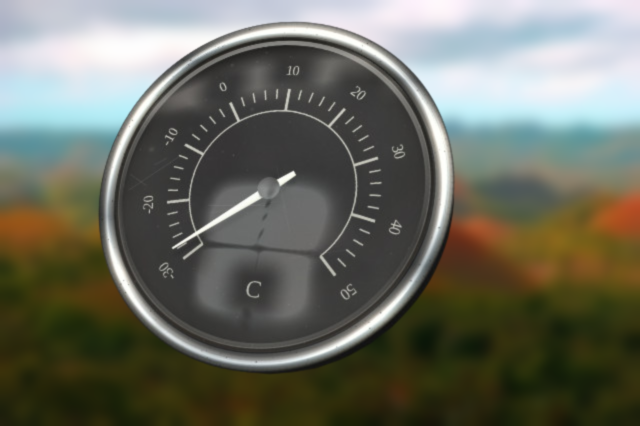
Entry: **-28** °C
